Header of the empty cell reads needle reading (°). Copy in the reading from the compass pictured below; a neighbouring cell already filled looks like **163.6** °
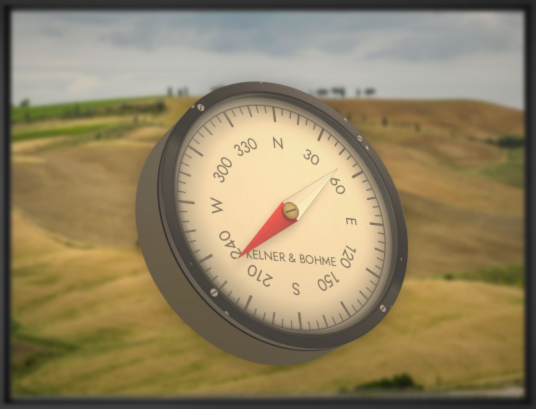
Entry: **230** °
